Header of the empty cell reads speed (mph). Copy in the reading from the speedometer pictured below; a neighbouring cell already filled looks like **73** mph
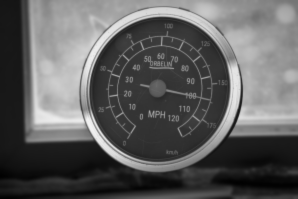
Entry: **100** mph
